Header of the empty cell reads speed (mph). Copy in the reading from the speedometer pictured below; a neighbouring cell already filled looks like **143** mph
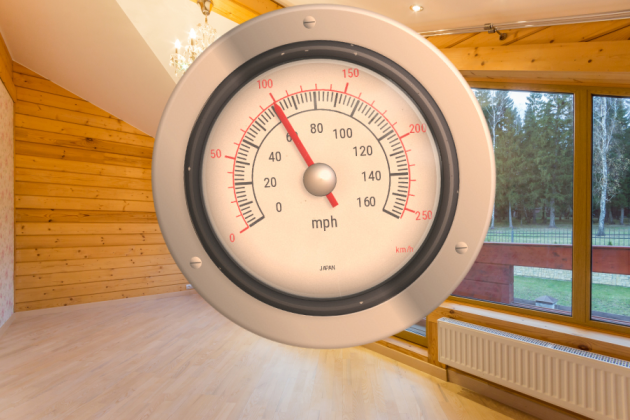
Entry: **62** mph
